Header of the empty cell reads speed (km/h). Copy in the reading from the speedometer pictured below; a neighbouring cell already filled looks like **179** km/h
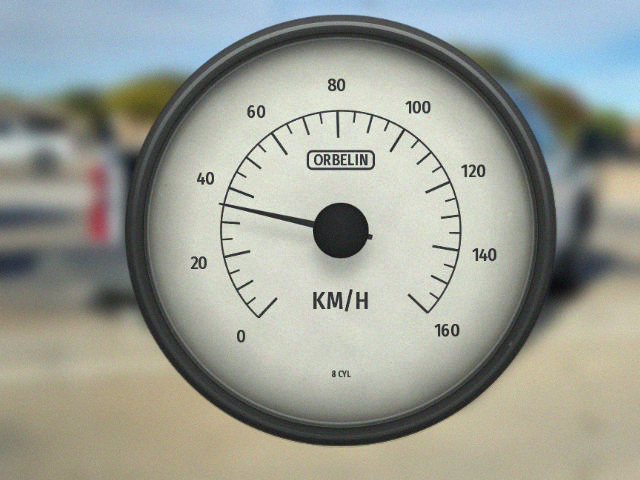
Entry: **35** km/h
